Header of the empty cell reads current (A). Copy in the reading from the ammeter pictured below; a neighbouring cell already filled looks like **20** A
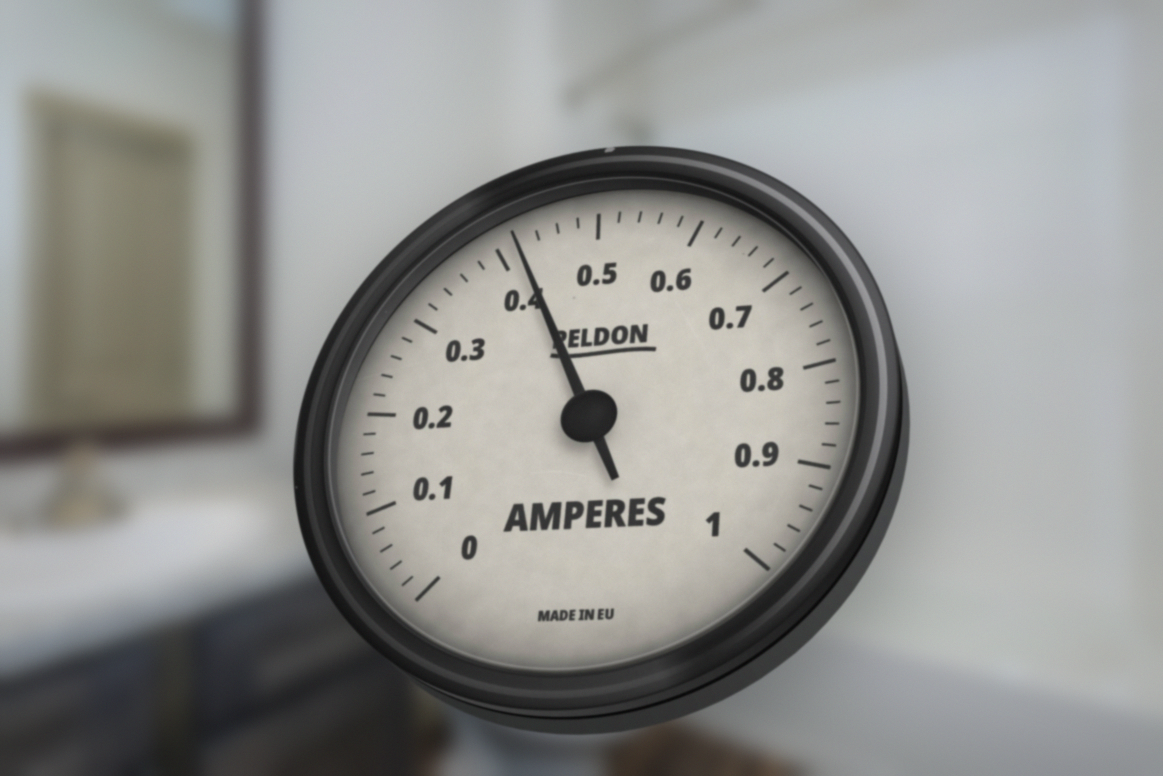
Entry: **0.42** A
